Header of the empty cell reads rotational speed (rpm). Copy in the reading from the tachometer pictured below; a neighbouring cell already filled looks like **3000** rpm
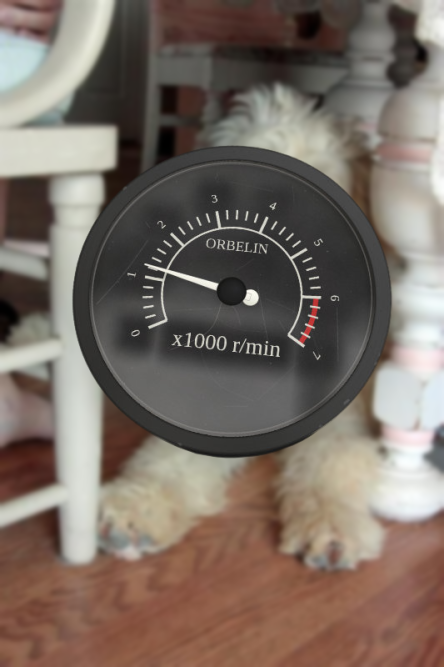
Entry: **1200** rpm
